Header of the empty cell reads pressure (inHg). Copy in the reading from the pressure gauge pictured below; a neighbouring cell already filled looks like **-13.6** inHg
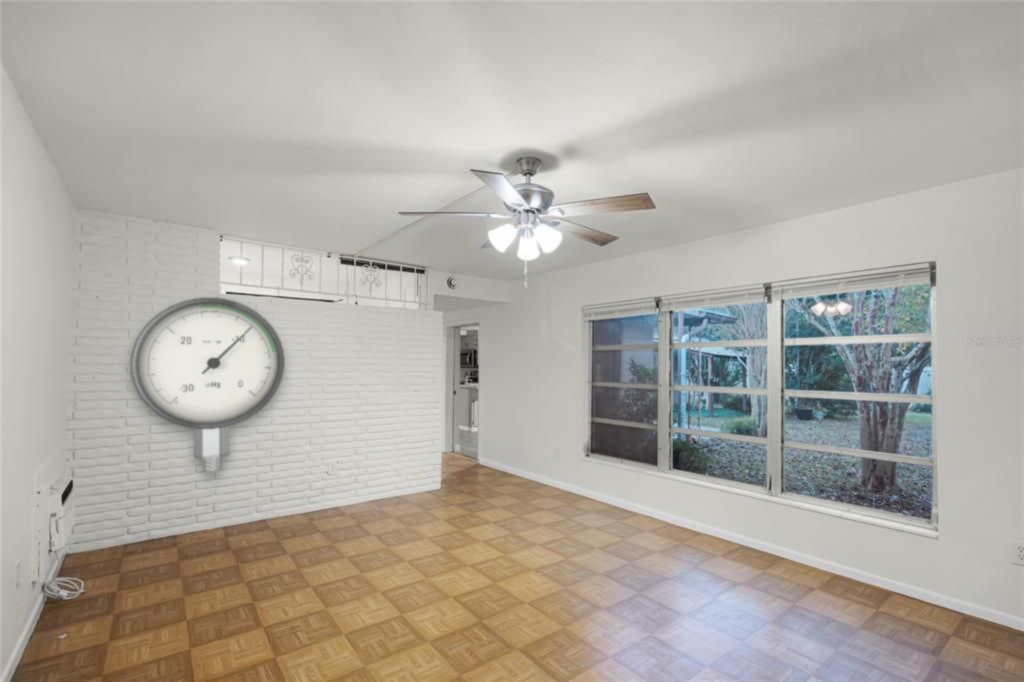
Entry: **-10** inHg
